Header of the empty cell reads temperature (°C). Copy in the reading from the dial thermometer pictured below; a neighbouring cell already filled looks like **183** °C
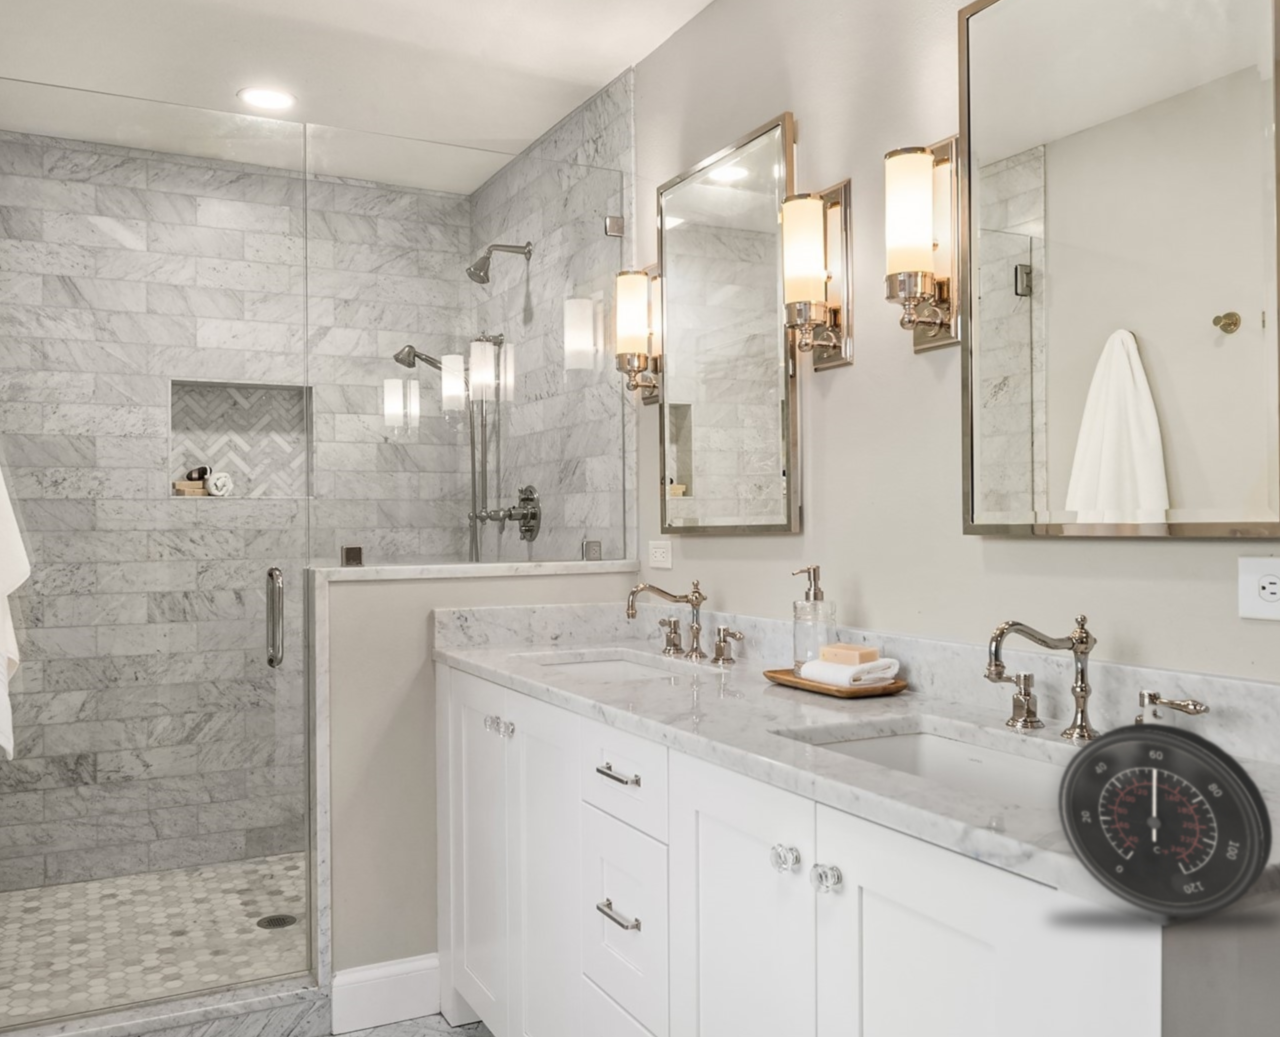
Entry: **60** °C
